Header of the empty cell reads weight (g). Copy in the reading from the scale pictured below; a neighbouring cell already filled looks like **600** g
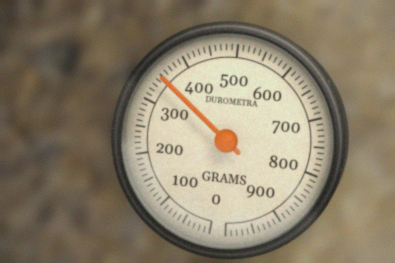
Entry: **350** g
